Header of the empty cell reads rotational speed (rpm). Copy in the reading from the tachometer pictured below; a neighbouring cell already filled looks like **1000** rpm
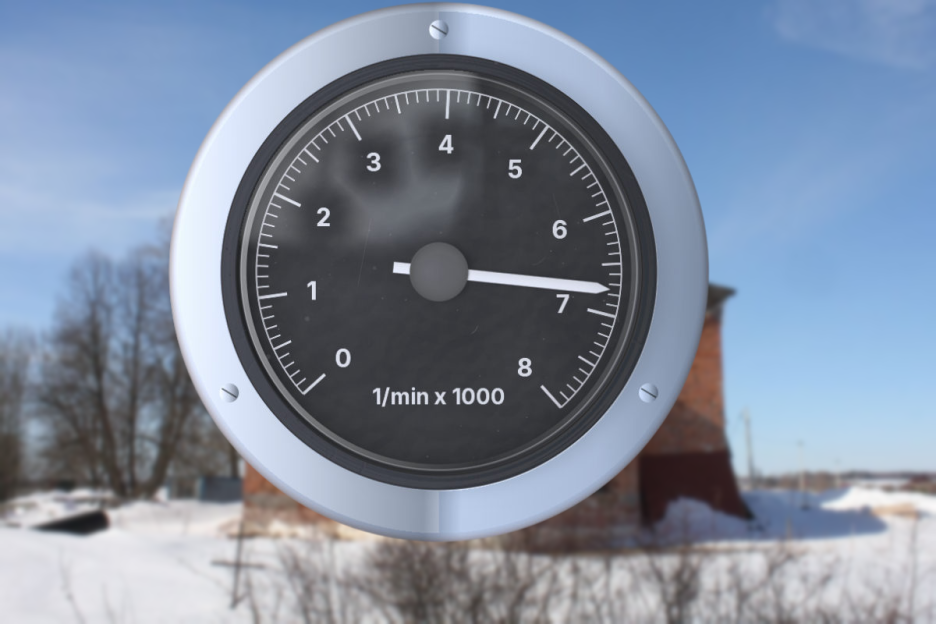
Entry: **6750** rpm
